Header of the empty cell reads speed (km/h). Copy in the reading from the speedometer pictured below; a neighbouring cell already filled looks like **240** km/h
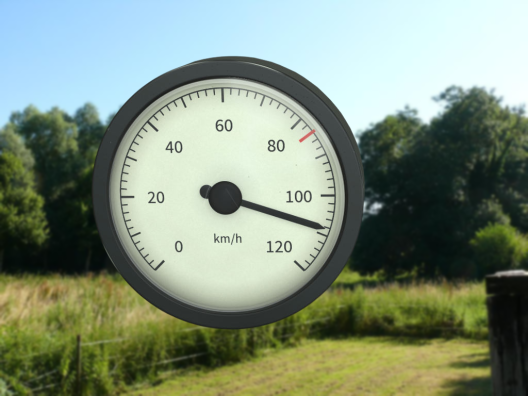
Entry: **108** km/h
